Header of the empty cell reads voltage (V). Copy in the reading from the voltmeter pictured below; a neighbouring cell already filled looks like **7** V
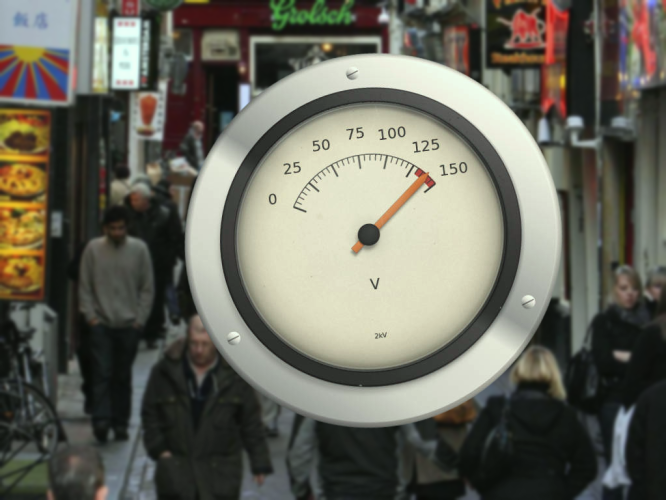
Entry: **140** V
